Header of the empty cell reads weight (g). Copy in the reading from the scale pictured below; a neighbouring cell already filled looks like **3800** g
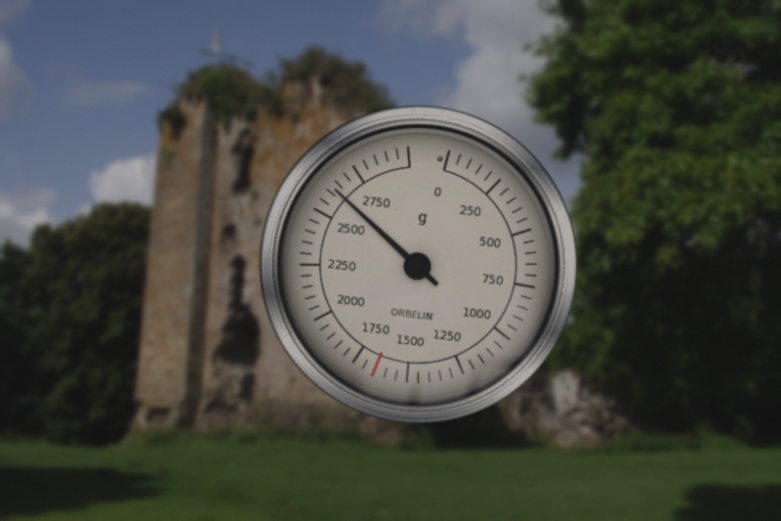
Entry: **2625** g
